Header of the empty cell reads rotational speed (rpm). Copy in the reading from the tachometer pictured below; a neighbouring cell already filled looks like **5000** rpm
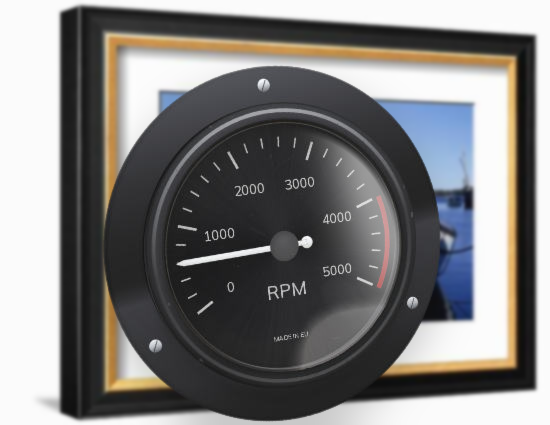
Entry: **600** rpm
